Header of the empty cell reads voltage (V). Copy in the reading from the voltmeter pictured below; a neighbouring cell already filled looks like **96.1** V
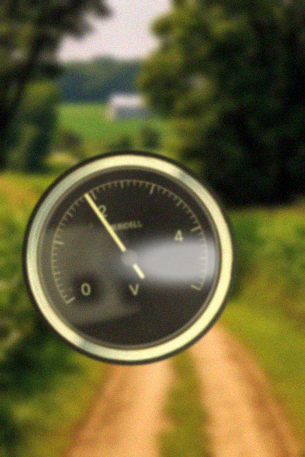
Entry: **1.9** V
